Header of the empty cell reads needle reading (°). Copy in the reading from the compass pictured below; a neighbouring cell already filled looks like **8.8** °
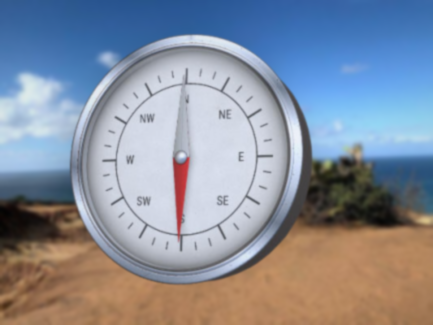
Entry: **180** °
